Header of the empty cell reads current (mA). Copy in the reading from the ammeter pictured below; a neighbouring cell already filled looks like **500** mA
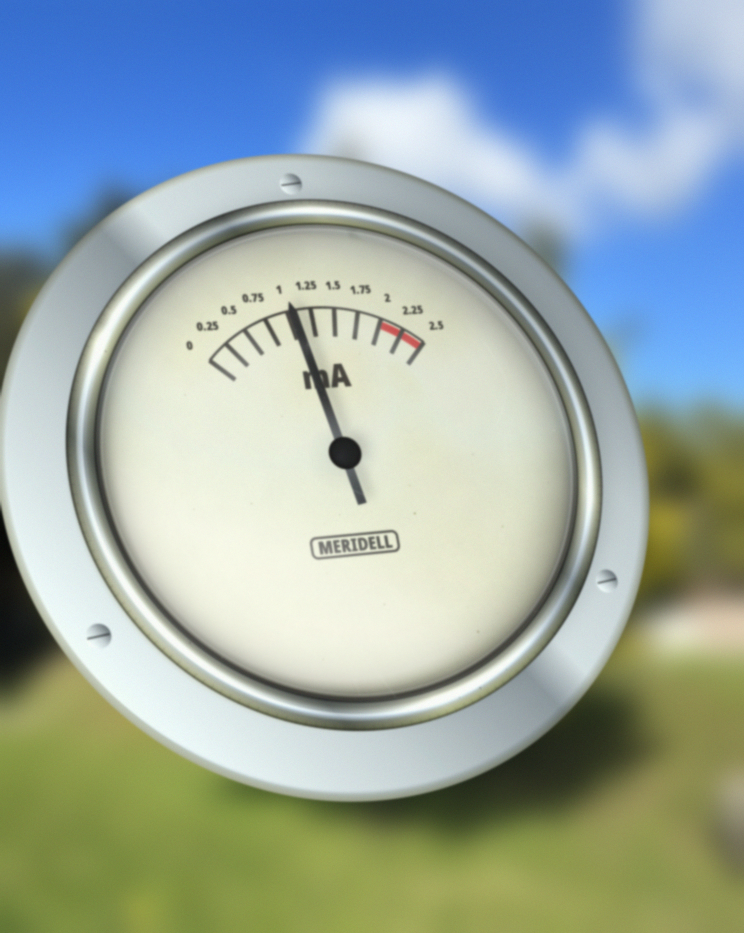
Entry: **1** mA
